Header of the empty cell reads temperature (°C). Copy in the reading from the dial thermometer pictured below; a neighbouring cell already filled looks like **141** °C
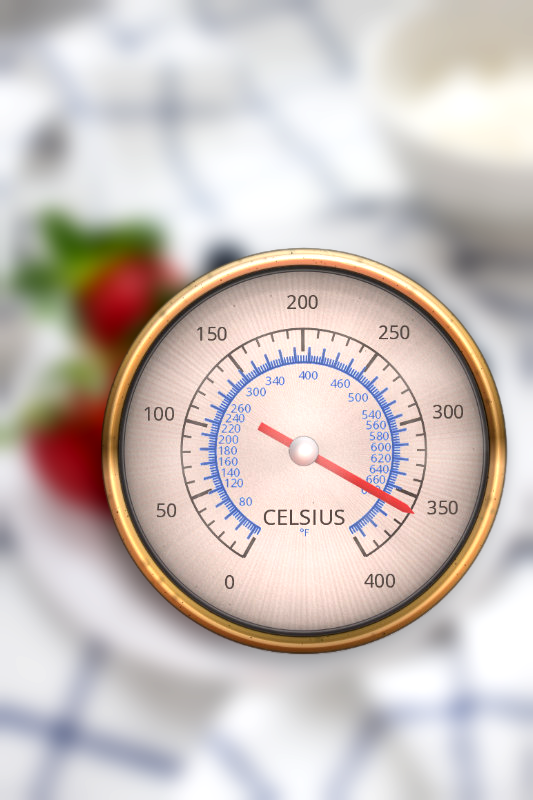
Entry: **360** °C
